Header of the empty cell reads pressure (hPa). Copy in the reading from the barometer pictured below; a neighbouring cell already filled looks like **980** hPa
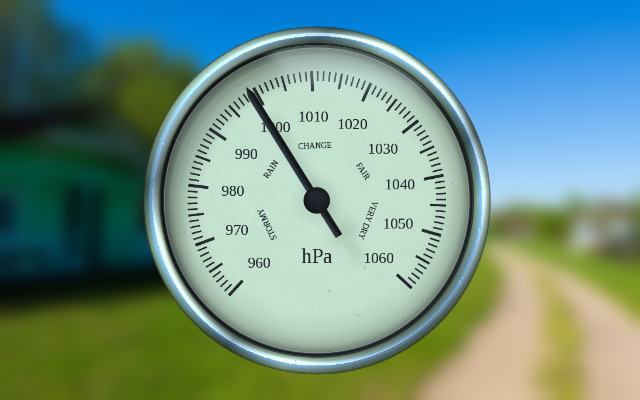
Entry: **999** hPa
